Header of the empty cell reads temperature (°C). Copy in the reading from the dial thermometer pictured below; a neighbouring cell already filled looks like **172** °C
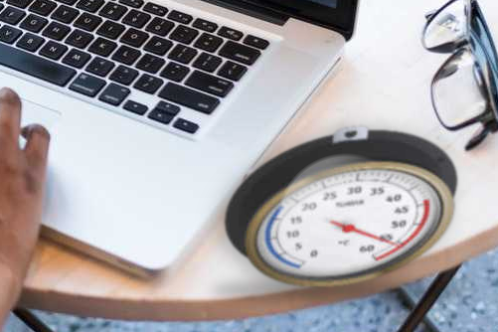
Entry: **55** °C
